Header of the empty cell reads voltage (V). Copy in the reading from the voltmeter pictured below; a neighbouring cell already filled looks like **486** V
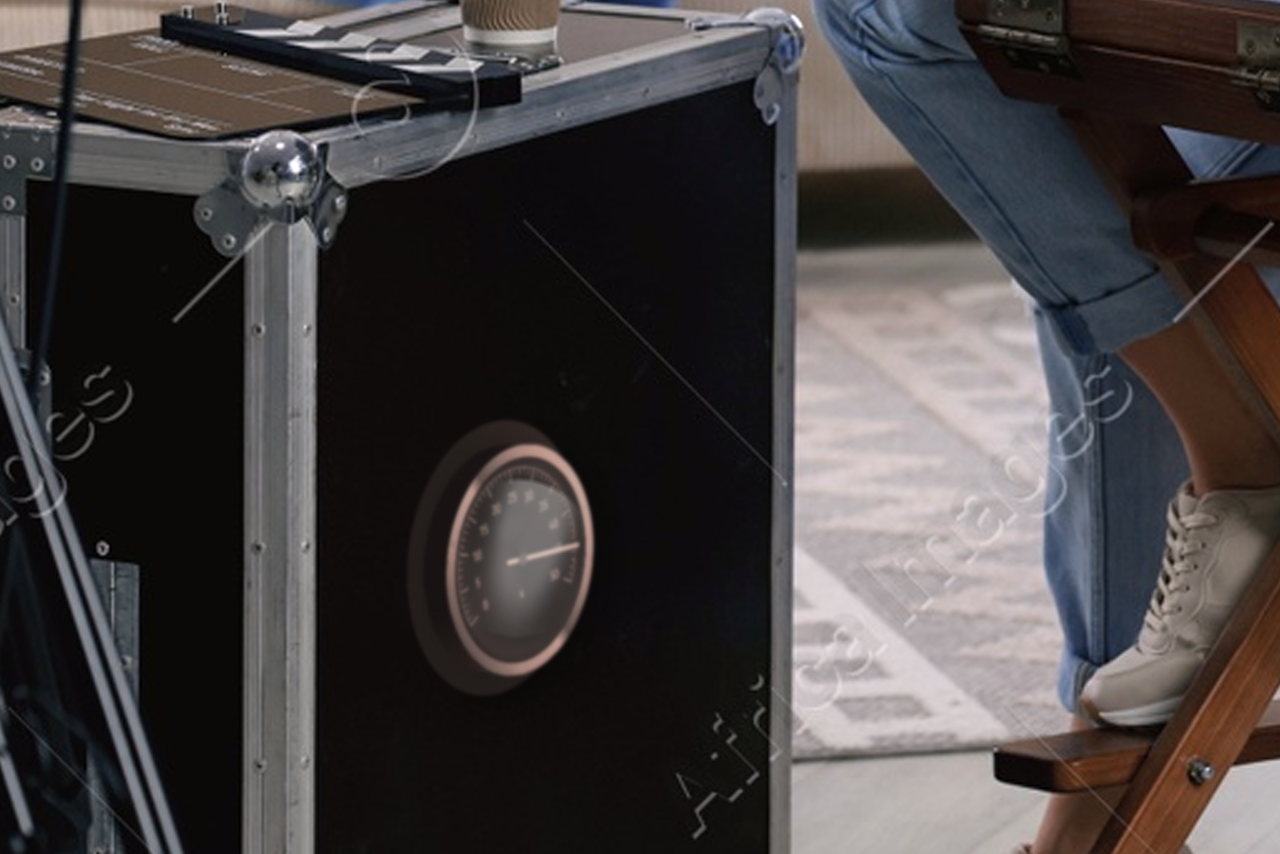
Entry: **45** V
